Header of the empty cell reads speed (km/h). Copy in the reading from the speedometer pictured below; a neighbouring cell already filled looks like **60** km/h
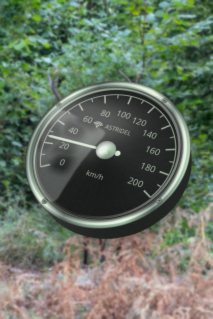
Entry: **25** km/h
